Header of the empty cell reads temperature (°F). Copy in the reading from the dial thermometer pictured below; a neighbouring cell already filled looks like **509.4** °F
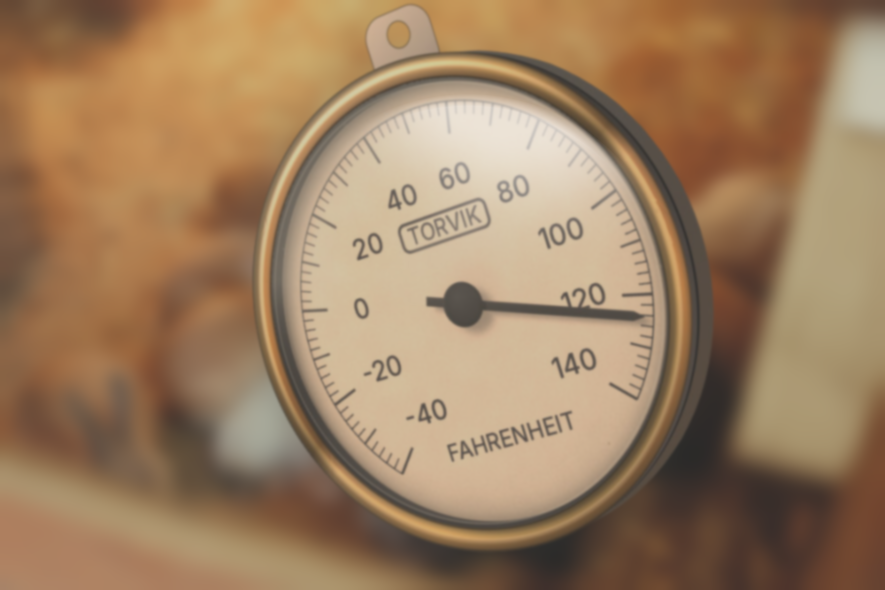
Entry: **124** °F
